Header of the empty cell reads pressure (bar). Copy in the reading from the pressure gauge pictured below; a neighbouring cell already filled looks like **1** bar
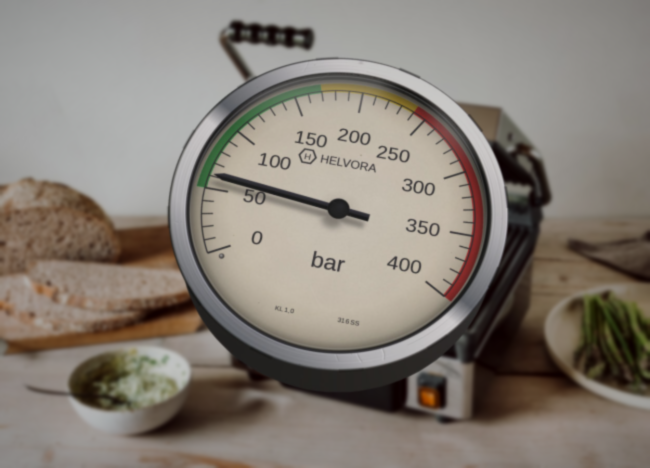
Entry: **60** bar
